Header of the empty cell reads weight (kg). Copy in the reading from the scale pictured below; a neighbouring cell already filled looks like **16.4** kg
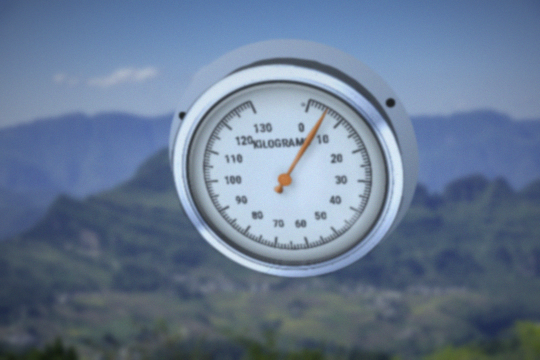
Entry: **5** kg
